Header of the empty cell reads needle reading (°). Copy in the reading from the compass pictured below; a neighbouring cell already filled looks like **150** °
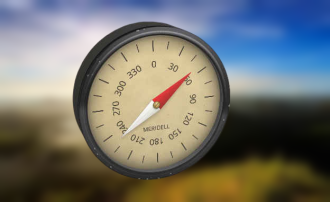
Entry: **52.5** °
